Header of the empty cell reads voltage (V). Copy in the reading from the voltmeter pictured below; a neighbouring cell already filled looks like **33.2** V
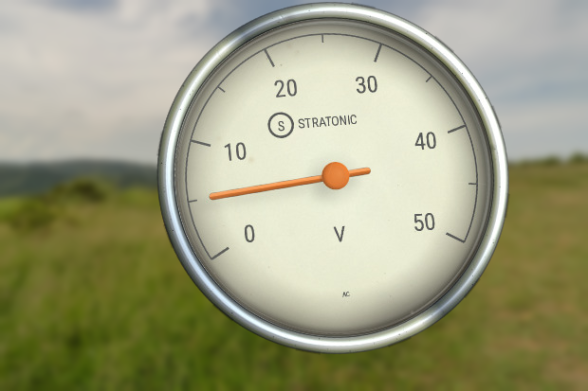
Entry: **5** V
